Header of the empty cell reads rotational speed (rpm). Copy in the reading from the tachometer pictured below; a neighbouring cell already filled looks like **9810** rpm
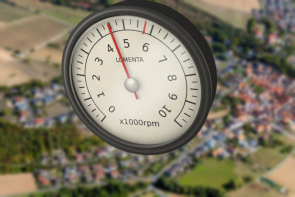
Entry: **4500** rpm
